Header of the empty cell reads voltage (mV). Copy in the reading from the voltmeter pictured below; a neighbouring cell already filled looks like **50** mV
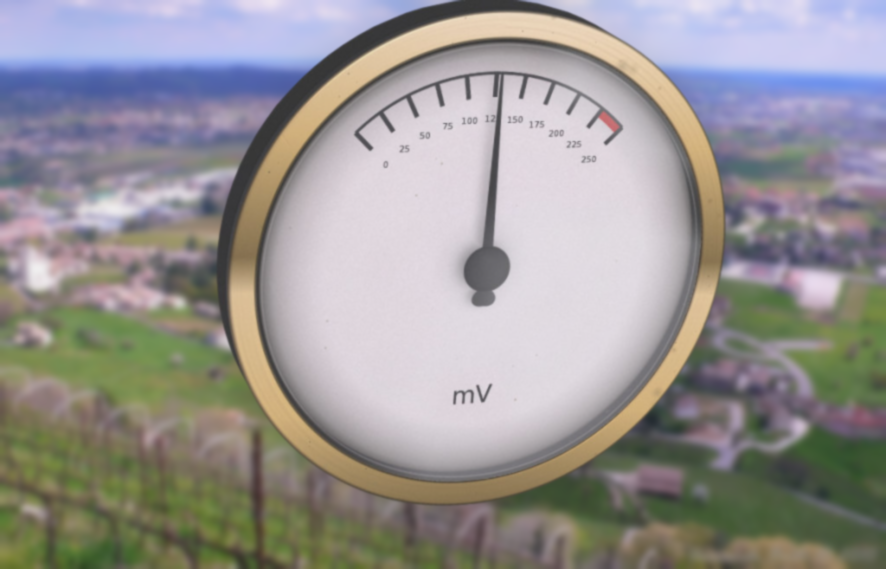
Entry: **125** mV
